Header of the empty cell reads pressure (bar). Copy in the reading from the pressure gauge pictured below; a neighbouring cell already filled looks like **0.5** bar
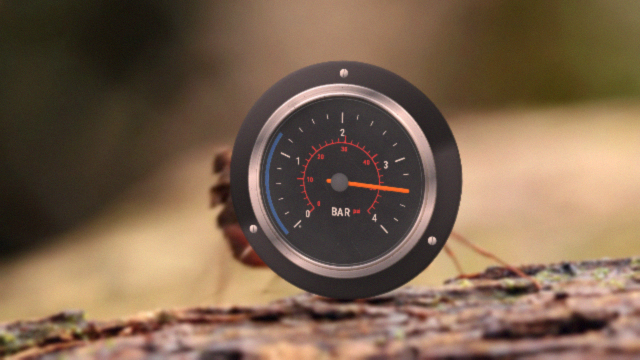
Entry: **3.4** bar
